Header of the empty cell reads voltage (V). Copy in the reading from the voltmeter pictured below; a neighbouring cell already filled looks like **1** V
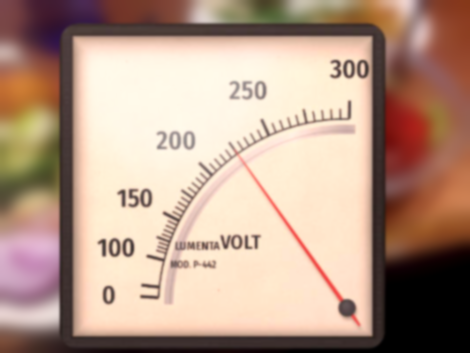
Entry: **225** V
